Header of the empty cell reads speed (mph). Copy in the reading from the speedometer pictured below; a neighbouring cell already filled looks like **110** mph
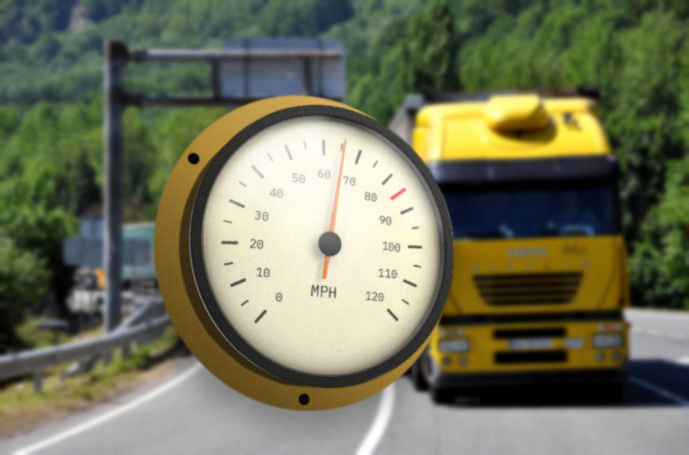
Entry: **65** mph
